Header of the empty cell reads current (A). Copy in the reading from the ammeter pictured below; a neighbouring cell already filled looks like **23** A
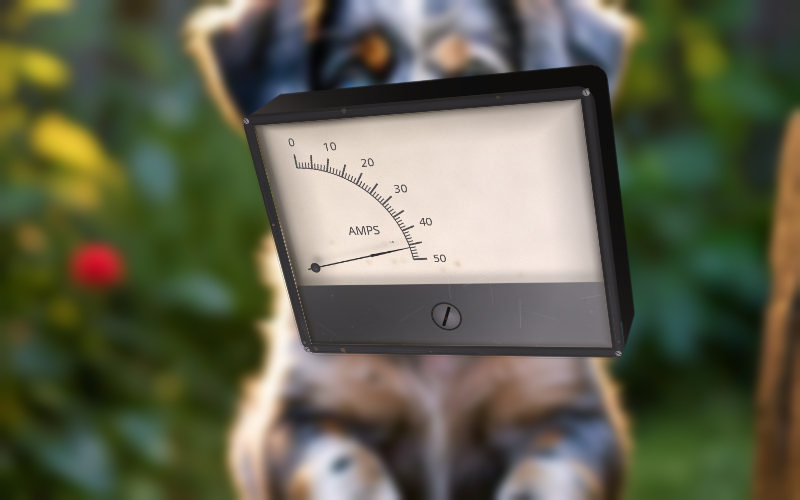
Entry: **45** A
